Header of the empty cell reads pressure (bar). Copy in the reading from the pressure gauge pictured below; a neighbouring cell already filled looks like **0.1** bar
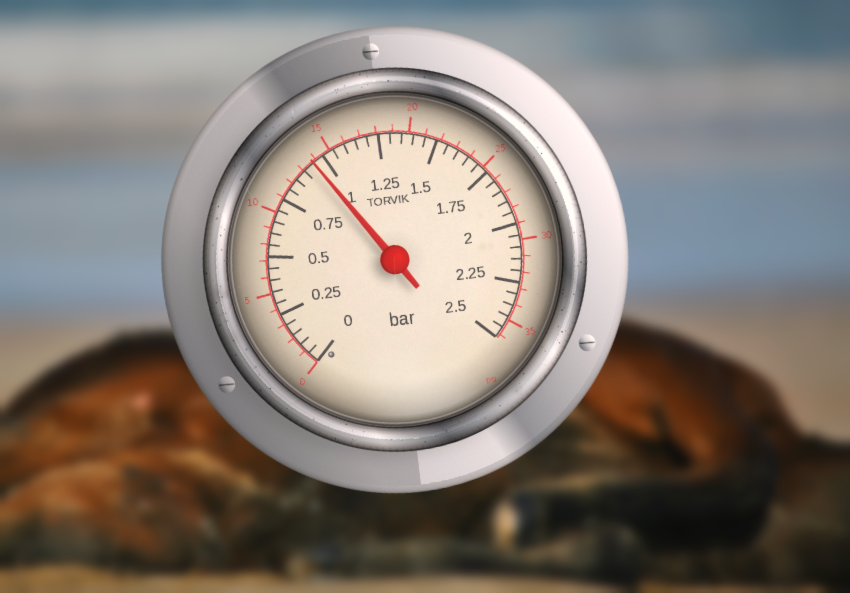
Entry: **0.95** bar
